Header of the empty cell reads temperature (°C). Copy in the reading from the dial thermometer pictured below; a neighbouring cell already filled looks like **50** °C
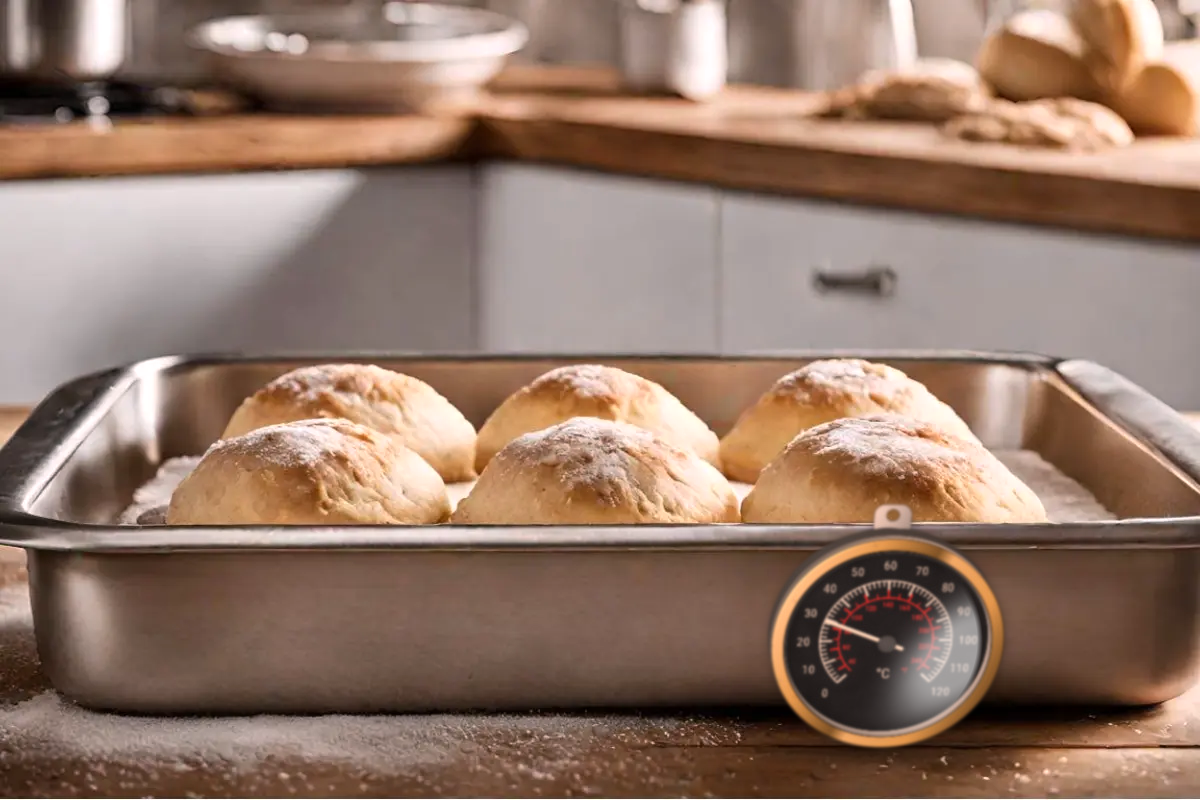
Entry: **30** °C
